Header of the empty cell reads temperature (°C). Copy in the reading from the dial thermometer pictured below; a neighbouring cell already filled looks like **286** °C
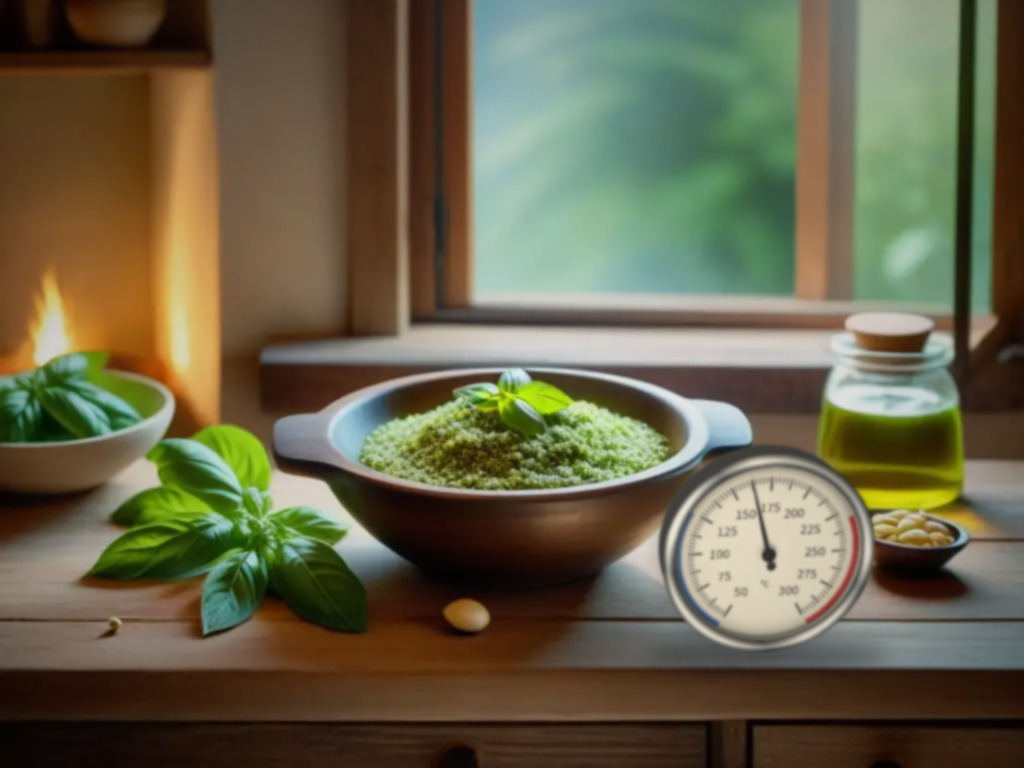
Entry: **162.5** °C
